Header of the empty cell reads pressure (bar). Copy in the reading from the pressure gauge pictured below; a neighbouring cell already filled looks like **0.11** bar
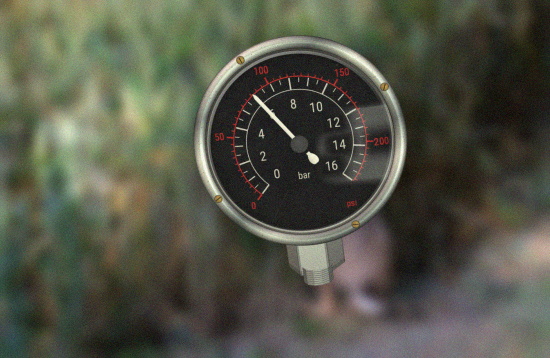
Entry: **6** bar
